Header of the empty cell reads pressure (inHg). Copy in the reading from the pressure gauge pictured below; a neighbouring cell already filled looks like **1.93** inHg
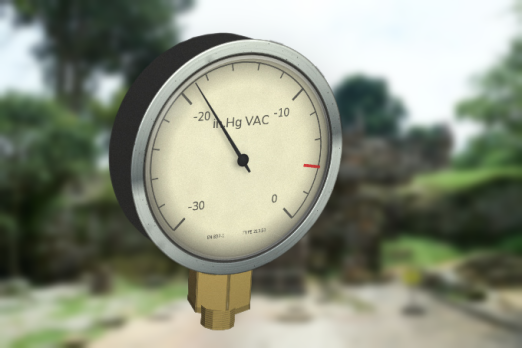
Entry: **-19** inHg
